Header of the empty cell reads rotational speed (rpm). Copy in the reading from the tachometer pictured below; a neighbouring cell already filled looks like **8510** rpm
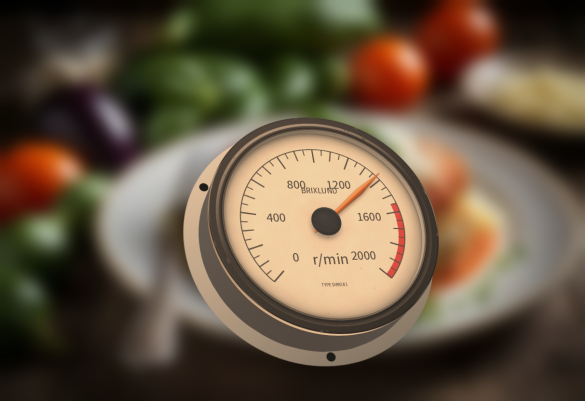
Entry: **1375** rpm
